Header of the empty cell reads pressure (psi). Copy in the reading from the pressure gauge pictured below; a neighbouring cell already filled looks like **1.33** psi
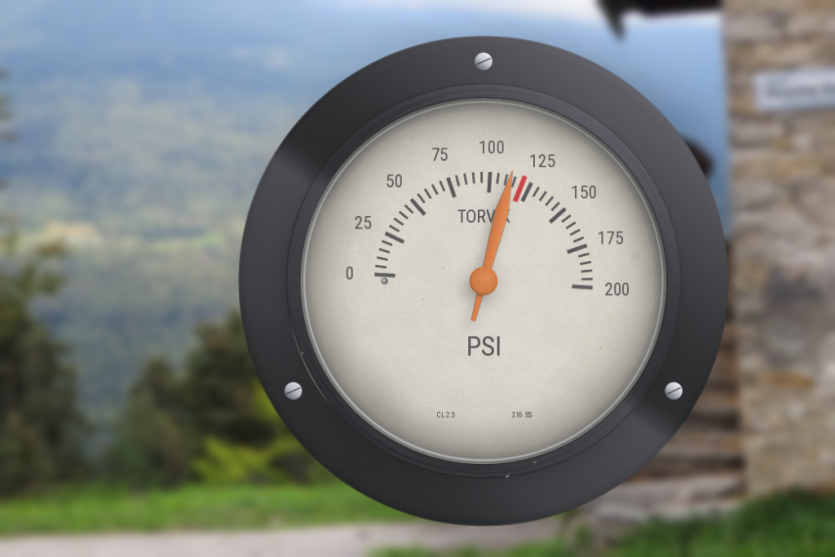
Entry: **112.5** psi
